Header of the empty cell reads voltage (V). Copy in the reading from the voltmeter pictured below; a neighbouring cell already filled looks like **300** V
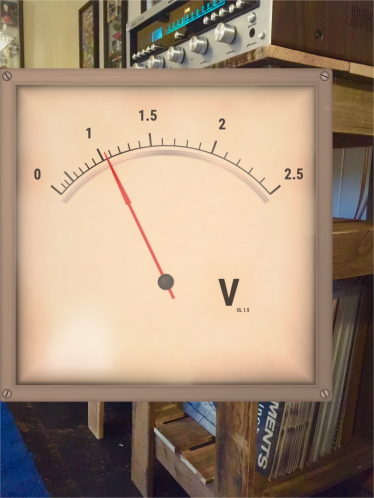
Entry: **1.05** V
